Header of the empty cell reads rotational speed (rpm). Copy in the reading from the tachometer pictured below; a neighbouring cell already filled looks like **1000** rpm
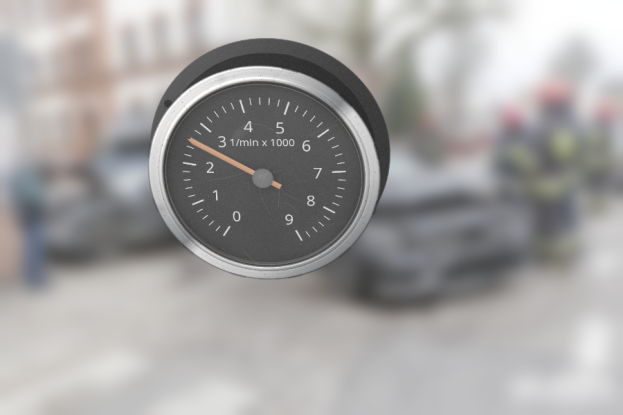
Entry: **2600** rpm
